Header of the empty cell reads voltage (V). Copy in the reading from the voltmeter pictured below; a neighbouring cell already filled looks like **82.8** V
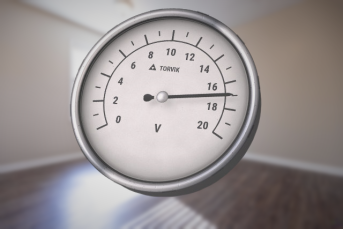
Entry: **17** V
